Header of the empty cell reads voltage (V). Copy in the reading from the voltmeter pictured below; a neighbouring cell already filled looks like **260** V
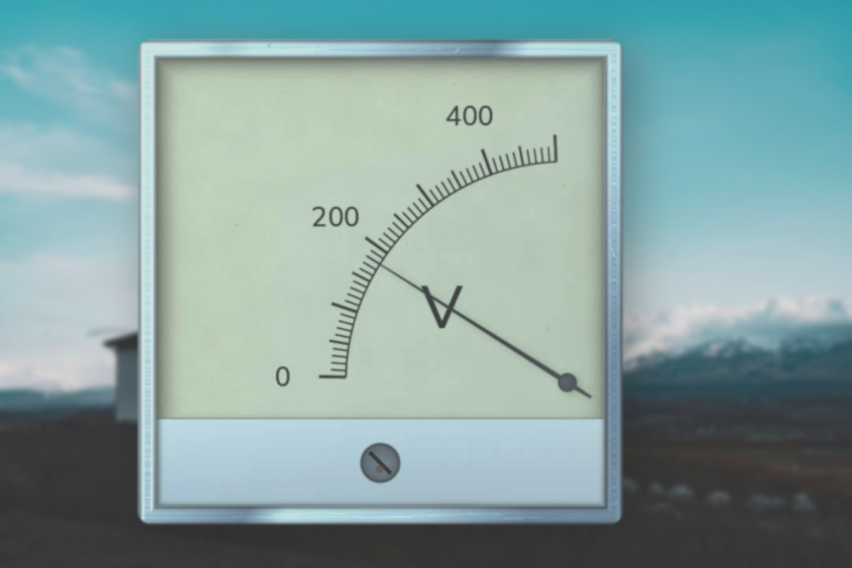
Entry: **180** V
